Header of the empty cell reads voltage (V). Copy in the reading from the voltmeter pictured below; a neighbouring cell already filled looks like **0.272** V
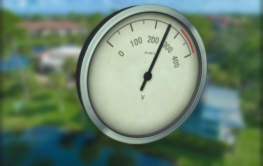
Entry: **250** V
